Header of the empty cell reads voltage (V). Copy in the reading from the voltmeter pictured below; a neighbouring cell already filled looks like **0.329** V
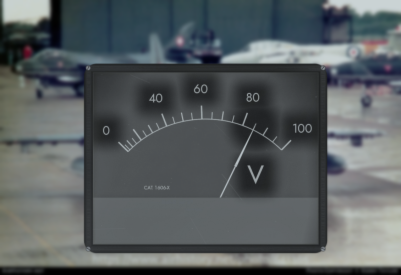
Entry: **85** V
